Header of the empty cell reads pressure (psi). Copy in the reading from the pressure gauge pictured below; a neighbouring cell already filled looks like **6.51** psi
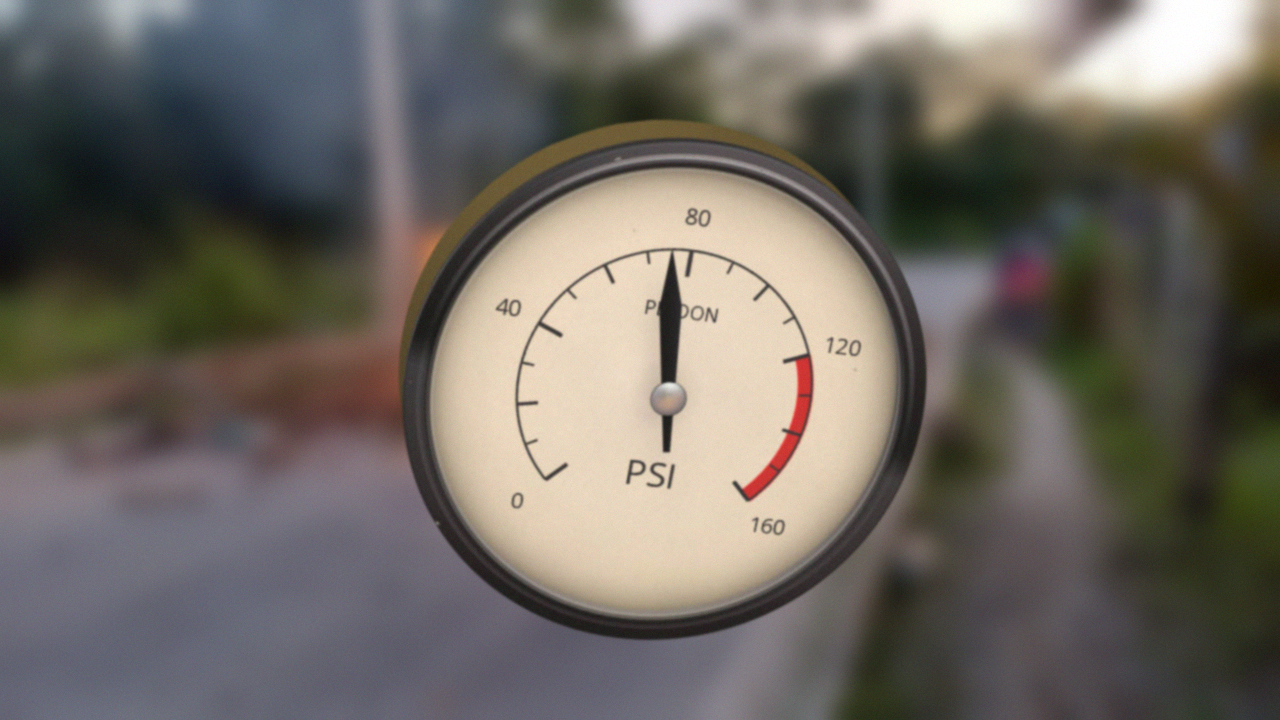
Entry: **75** psi
